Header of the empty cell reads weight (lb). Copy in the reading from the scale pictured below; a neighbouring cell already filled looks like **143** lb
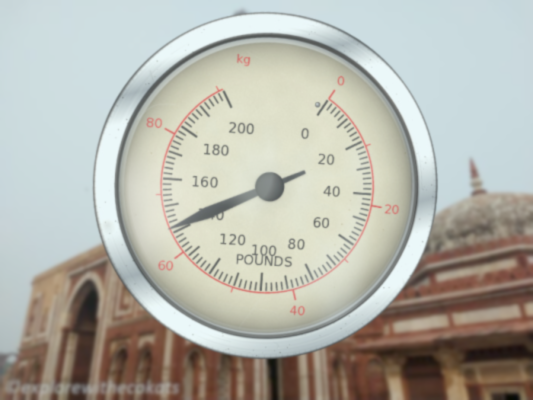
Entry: **142** lb
